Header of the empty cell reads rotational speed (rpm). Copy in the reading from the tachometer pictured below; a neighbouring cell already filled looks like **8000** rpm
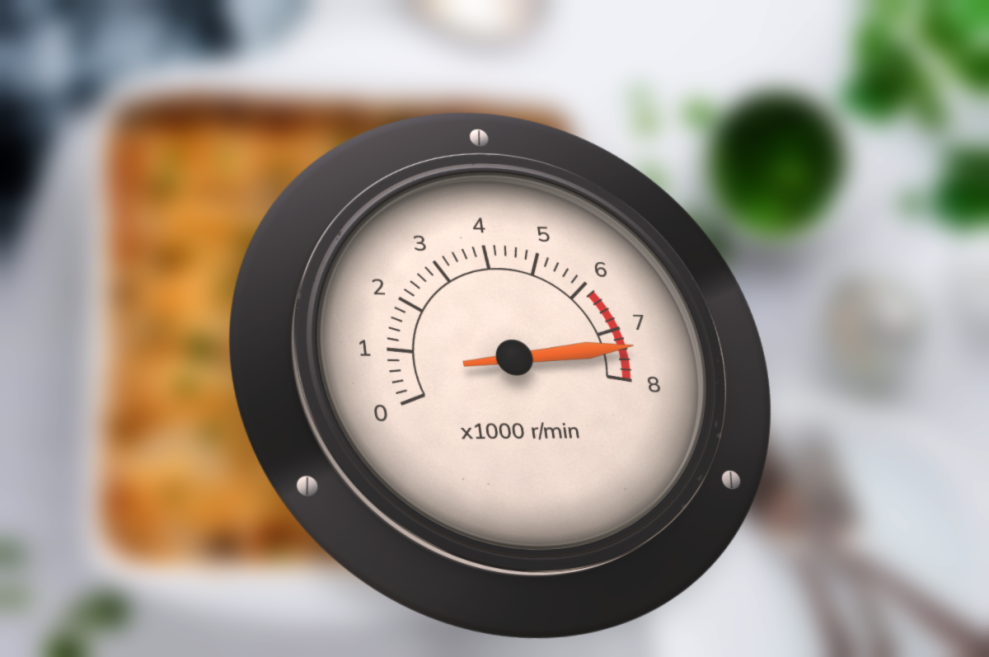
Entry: **7400** rpm
